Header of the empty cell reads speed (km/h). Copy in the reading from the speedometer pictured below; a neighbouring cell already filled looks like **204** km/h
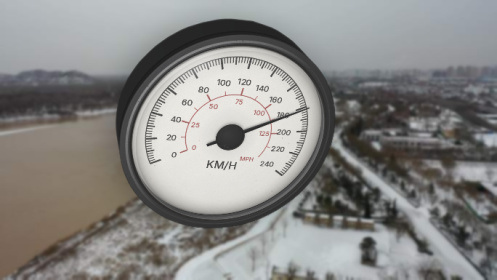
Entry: **180** km/h
